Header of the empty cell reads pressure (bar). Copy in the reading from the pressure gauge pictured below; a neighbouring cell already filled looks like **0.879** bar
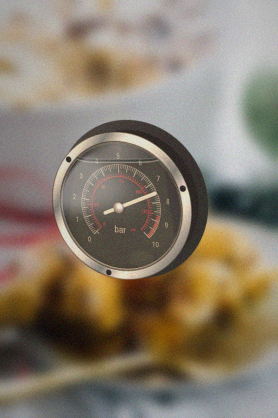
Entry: **7.5** bar
